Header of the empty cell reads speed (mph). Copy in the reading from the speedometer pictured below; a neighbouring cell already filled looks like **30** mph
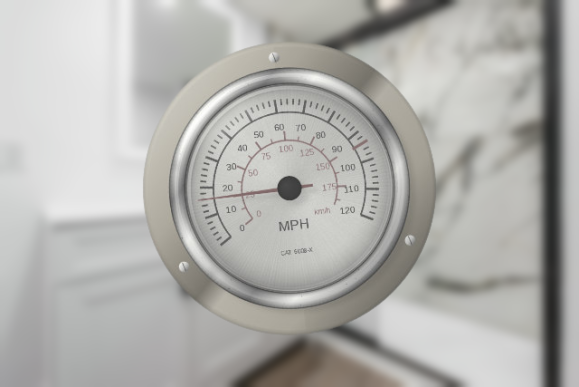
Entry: **16** mph
